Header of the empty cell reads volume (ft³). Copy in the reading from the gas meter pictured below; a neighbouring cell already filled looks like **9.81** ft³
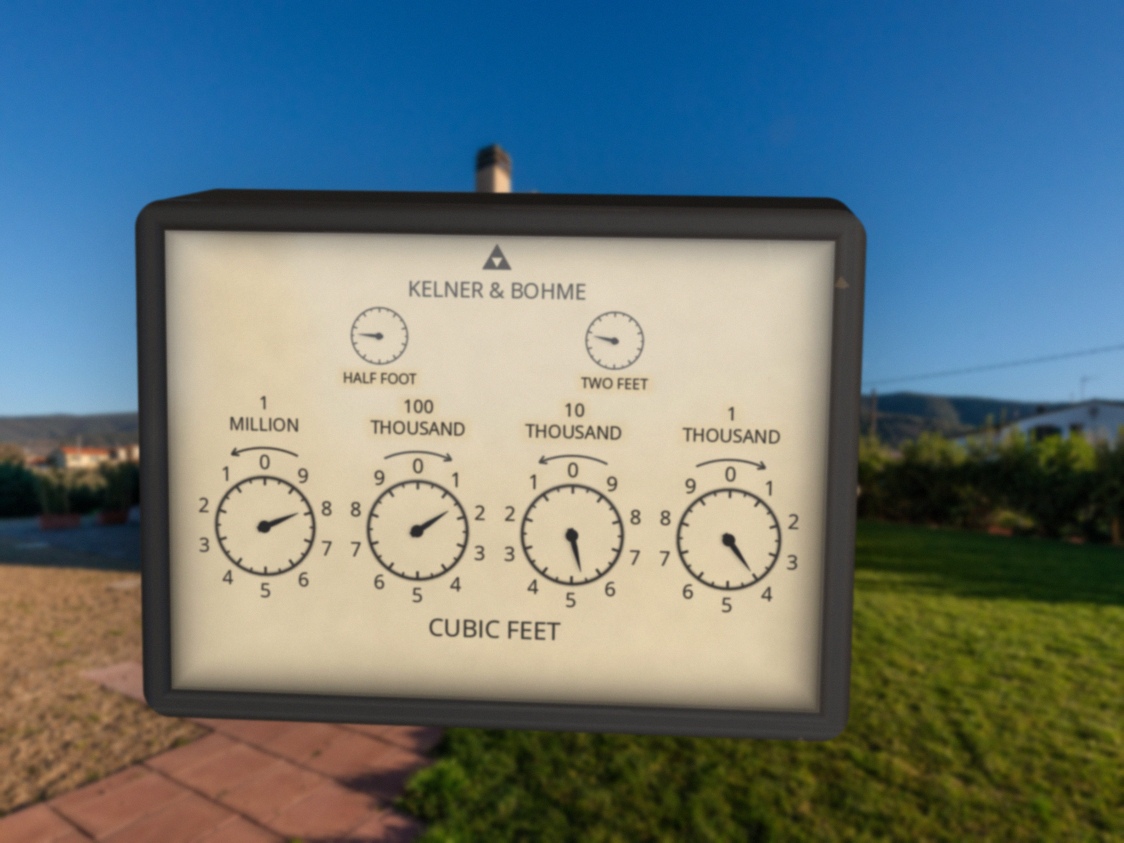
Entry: **815400** ft³
